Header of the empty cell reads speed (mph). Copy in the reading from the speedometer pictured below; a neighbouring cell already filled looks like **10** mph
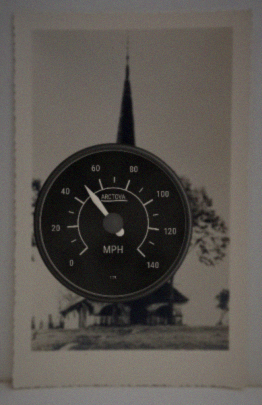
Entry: **50** mph
